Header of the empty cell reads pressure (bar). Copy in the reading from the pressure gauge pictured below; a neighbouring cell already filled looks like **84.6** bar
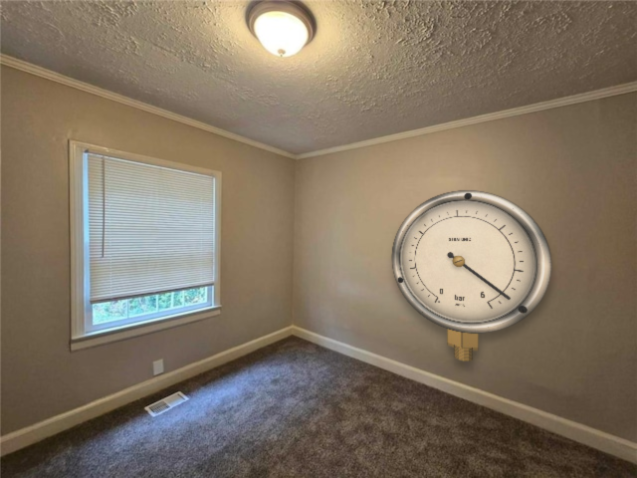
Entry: **5.6** bar
